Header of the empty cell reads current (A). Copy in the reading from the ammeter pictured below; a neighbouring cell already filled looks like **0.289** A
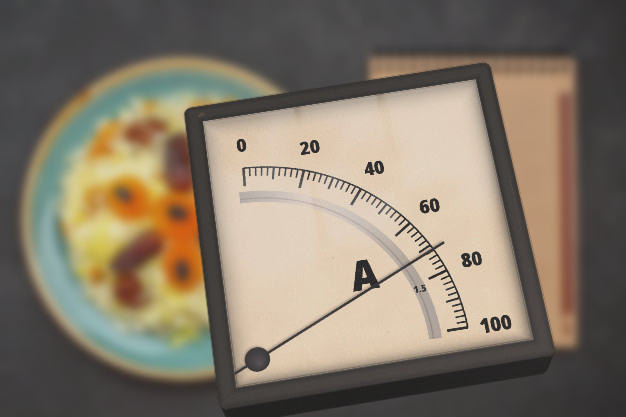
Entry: **72** A
